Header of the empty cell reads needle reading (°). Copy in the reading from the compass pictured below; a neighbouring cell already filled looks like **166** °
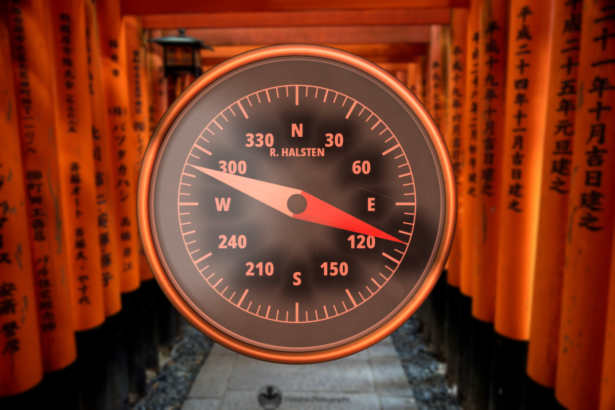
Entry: **110** °
